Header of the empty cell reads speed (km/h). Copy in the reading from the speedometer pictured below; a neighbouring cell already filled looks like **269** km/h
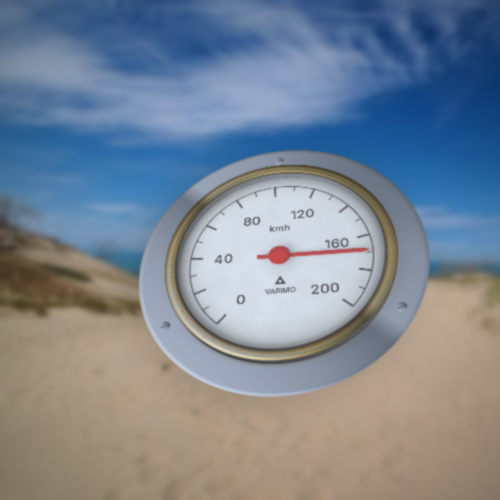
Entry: **170** km/h
